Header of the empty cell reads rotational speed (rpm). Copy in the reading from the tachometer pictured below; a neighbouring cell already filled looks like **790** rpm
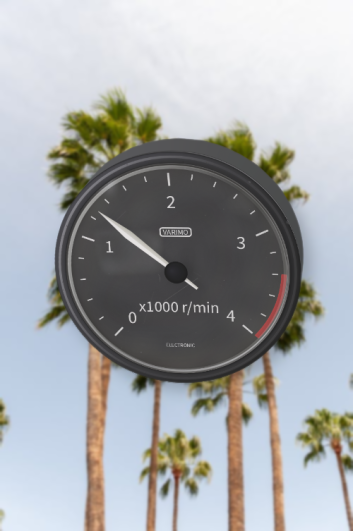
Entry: **1300** rpm
